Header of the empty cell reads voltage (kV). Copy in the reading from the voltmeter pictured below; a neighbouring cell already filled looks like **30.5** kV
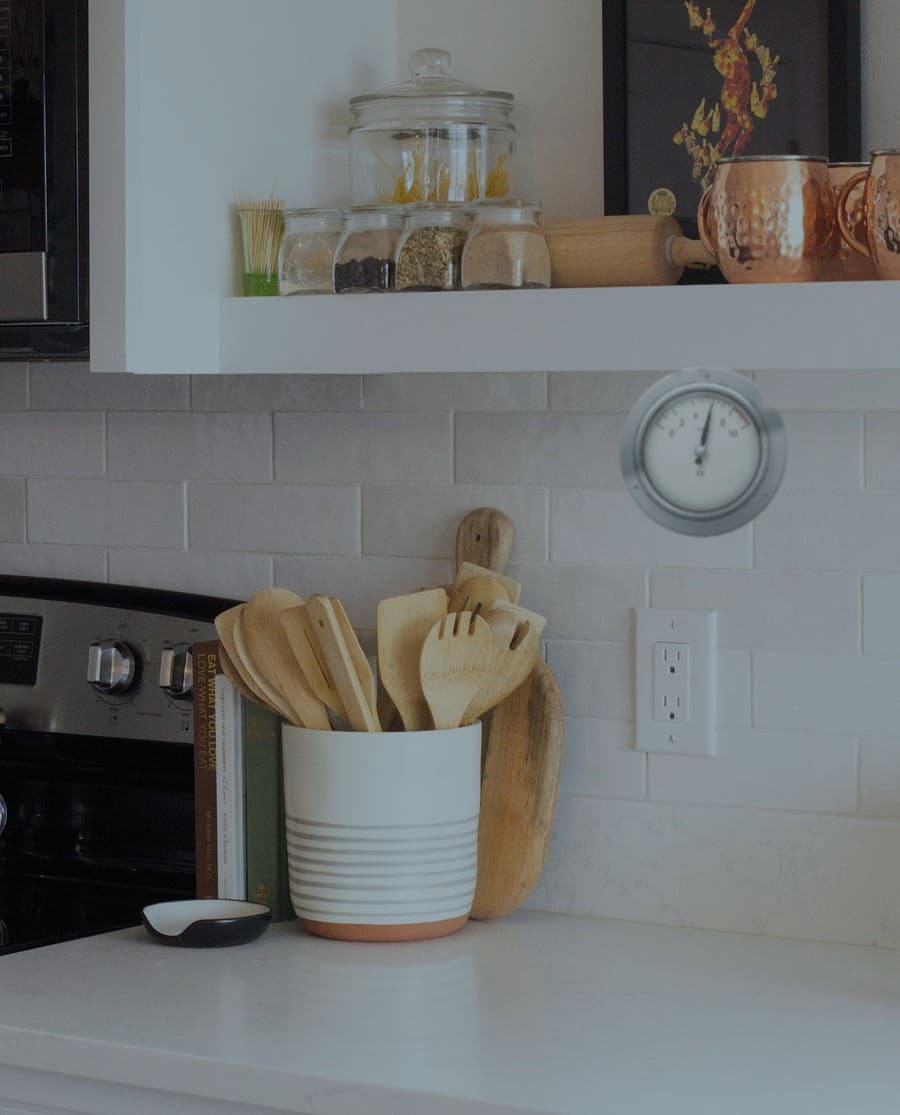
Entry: **6** kV
